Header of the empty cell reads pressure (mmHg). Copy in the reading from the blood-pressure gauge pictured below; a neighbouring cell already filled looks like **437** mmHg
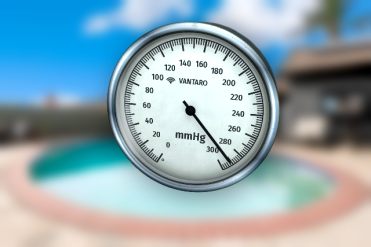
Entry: **290** mmHg
